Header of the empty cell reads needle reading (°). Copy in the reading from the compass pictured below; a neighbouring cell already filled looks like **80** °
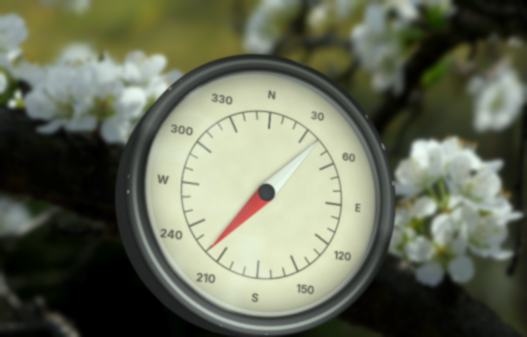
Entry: **220** °
